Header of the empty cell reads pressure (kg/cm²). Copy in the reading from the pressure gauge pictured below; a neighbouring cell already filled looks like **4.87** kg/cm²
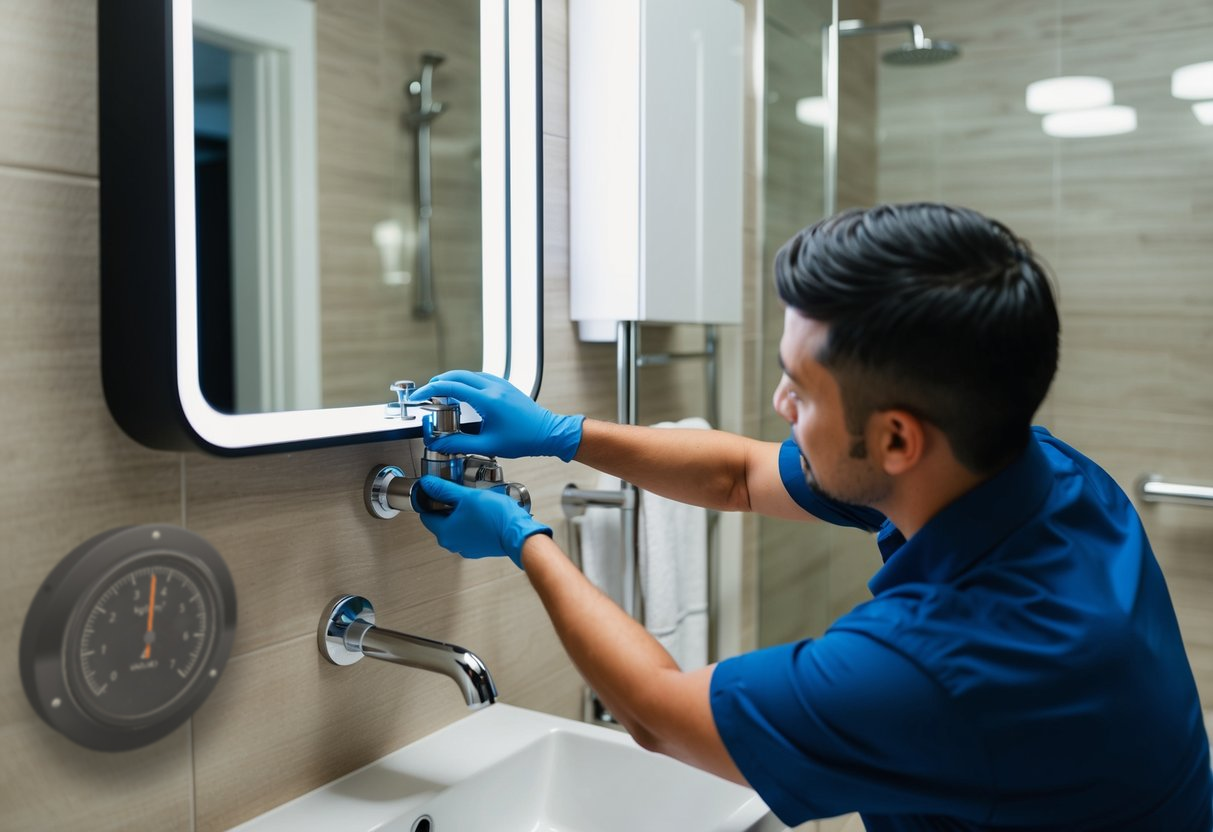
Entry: **3.5** kg/cm²
